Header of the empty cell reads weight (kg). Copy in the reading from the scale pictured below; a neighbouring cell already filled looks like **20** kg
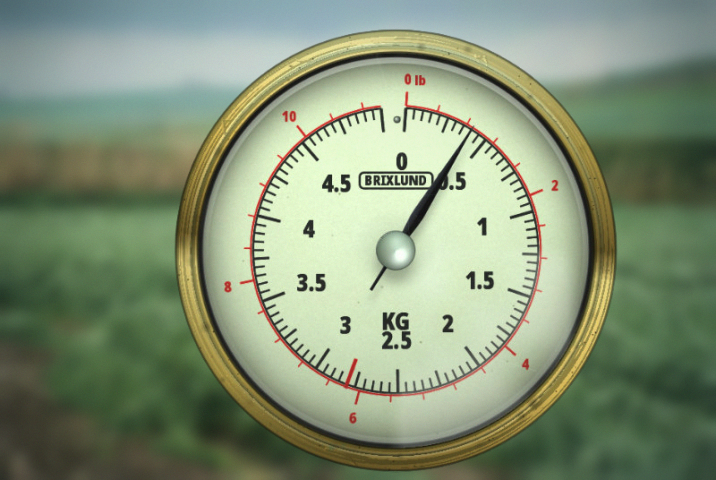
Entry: **0.4** kg
